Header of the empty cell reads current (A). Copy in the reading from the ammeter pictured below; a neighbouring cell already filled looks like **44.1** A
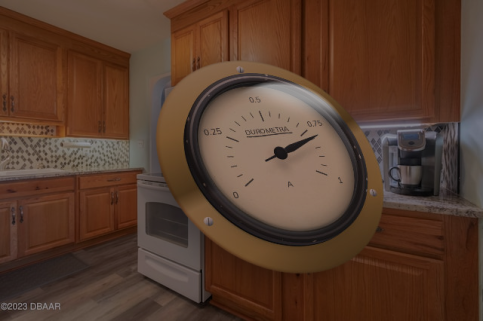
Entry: **0.8** A
